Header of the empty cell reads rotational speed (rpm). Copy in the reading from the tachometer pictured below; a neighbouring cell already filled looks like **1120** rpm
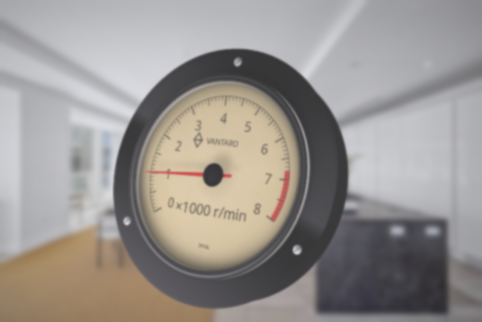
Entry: **1000** rpm
